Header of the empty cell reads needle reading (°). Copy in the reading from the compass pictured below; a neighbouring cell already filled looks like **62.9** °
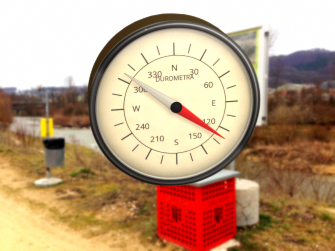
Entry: **127.5** °
